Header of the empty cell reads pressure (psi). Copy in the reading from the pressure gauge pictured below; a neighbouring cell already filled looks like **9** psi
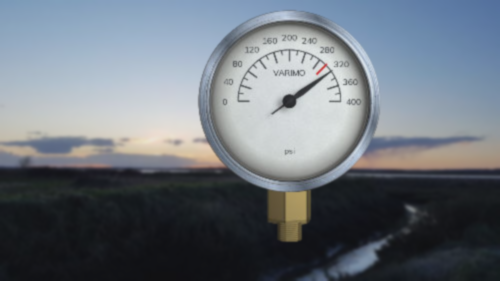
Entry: **320** psi
